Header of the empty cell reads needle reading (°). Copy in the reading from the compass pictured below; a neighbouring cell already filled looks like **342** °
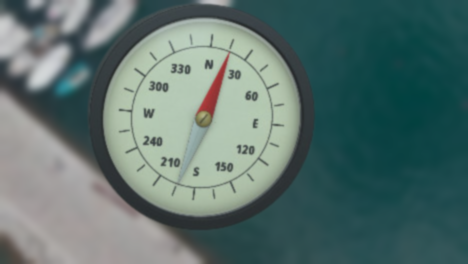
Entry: **15** °
